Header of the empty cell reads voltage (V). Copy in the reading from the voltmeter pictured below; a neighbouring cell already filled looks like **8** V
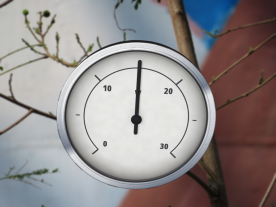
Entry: **15** V
